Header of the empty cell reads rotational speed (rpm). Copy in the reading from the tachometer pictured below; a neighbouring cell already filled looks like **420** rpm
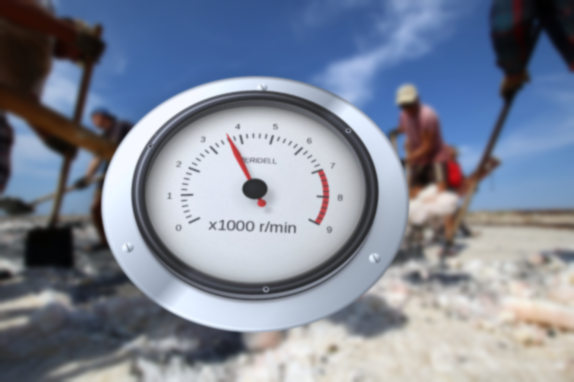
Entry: **3600** rpm
